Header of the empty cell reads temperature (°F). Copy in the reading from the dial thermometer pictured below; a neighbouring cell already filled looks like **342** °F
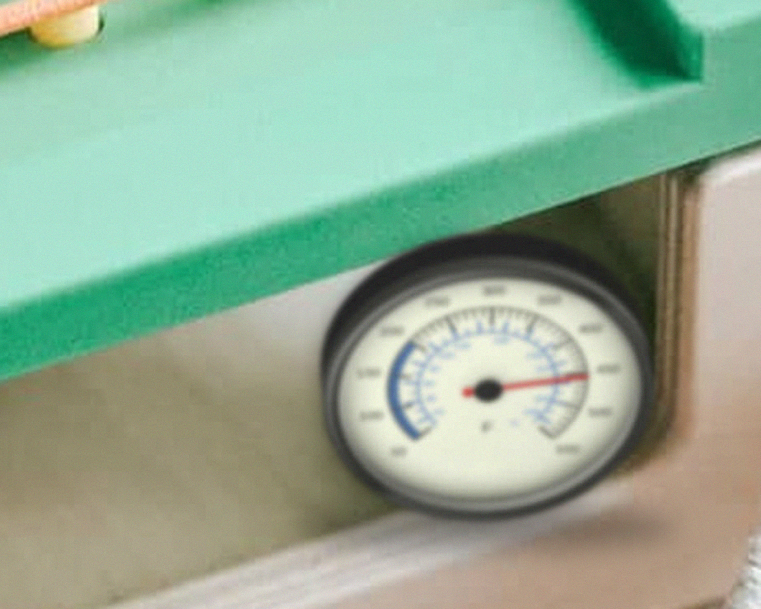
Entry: **450** °F
